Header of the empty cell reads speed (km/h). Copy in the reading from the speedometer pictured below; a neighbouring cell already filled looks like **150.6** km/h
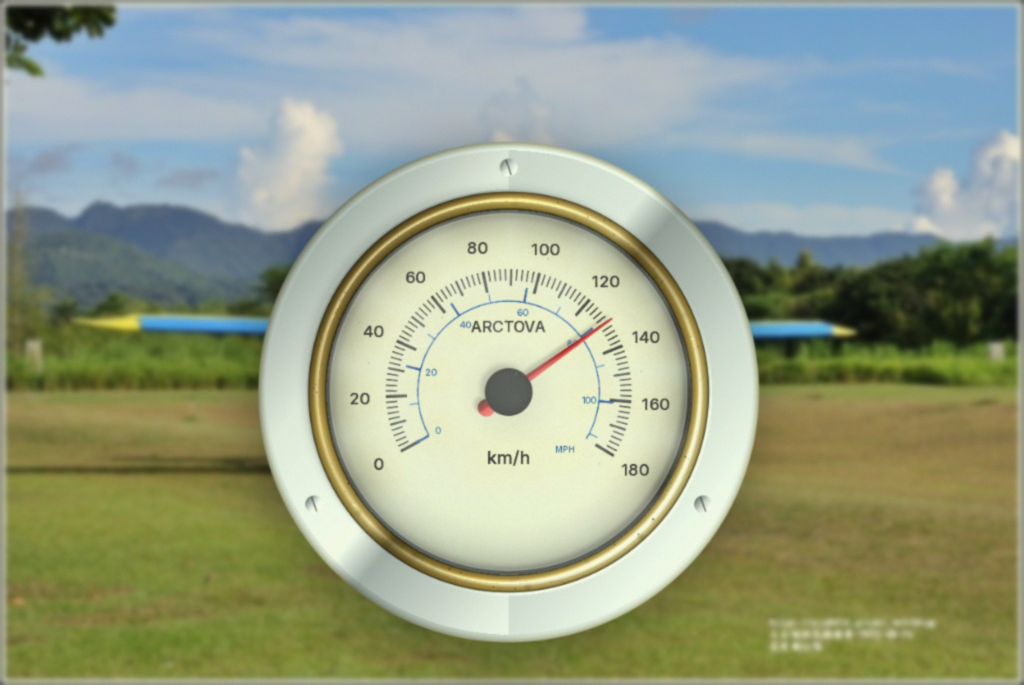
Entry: **130** km/h
